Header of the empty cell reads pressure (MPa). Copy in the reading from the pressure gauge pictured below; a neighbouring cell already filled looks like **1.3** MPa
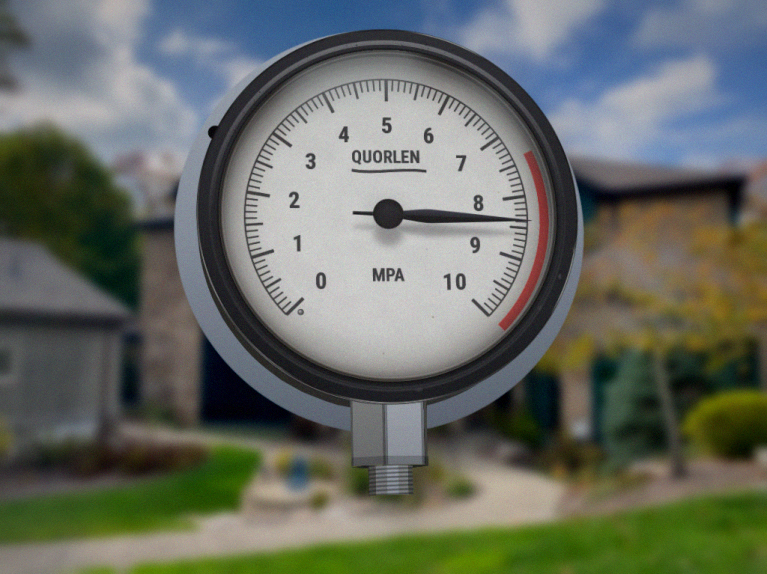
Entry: **8.4** MPa
